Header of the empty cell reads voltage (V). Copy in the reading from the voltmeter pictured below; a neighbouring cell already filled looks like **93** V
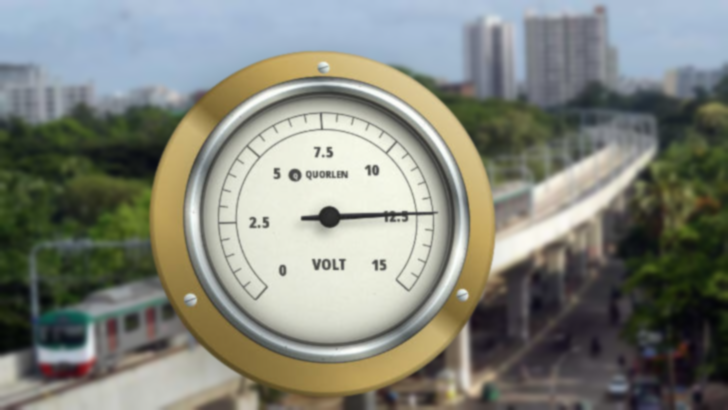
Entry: **12.5** V
